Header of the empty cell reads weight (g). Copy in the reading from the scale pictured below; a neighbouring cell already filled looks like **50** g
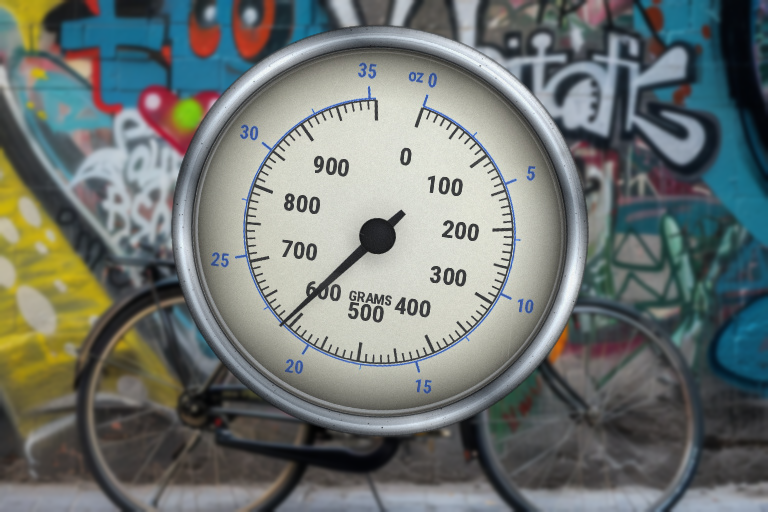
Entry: **610** g
